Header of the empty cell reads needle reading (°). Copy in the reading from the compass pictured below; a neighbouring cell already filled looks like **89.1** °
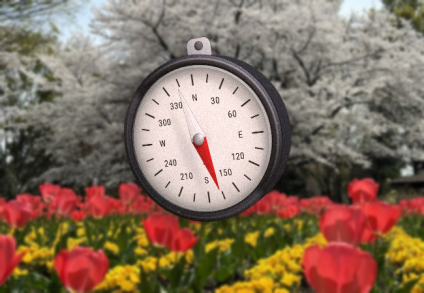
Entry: **165** °
